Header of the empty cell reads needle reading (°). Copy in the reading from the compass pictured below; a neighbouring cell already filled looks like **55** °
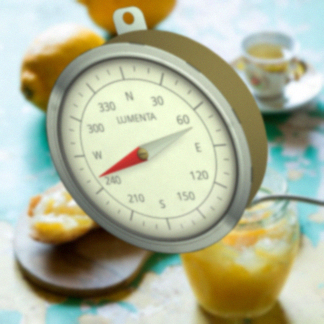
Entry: **250** °
